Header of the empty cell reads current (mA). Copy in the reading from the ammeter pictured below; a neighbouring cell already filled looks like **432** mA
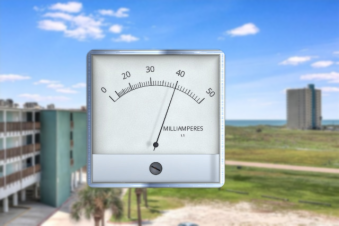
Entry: **40** mA
